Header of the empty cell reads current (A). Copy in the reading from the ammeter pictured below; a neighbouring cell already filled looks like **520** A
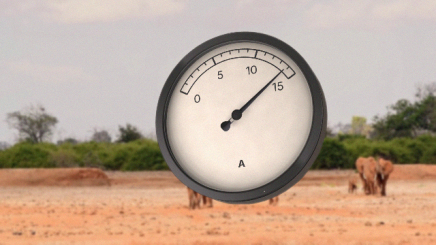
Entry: **14** A
